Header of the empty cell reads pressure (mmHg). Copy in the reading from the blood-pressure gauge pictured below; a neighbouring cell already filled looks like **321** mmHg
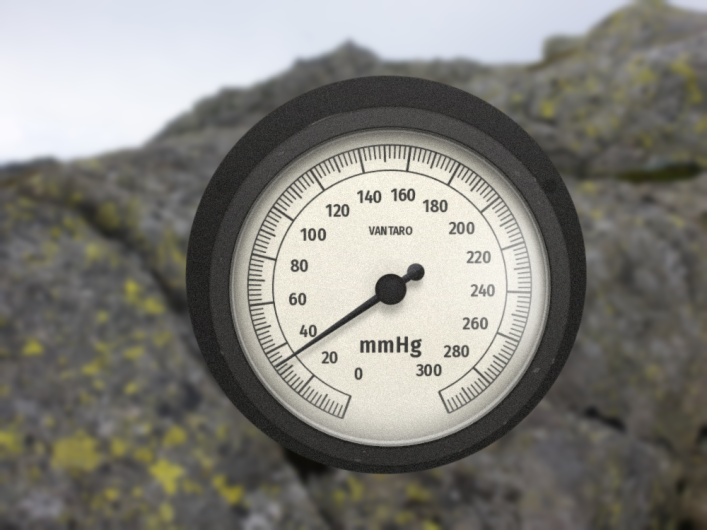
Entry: **34** mmHg
